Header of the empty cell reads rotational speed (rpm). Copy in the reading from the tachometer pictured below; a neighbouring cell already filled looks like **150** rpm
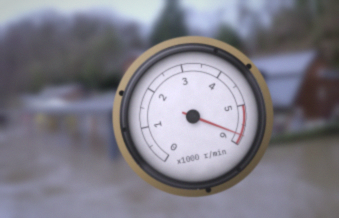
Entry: **5750** rpm
